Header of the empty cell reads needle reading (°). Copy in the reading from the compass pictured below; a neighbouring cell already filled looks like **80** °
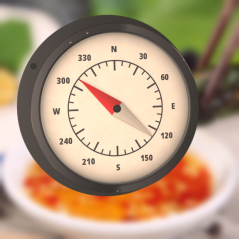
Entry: **310** °
